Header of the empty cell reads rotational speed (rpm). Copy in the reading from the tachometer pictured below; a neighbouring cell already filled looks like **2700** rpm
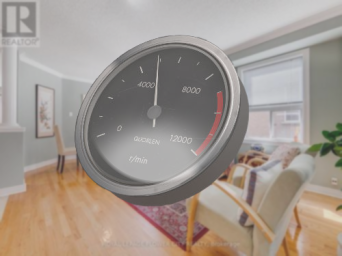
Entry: **5000** rpm
